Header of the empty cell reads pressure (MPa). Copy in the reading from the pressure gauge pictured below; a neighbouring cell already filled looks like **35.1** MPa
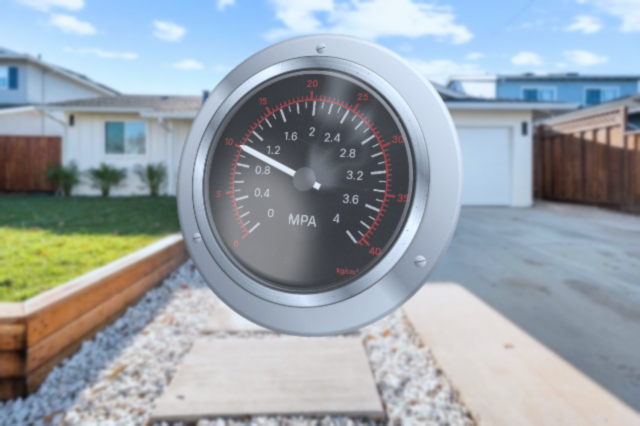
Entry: **1** MPa
